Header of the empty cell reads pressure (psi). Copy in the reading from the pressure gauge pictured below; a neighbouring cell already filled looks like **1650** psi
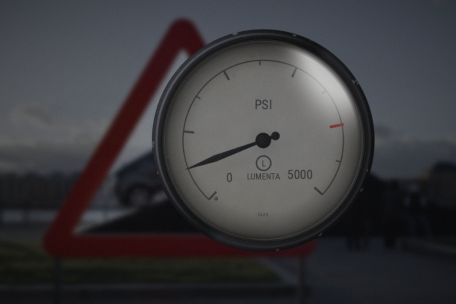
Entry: **500** psi
